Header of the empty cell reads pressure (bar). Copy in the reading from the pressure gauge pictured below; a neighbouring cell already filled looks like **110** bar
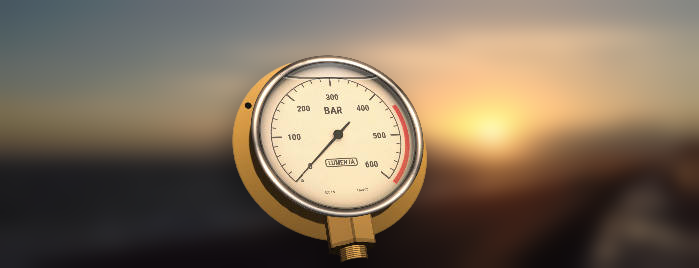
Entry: **0** bar
